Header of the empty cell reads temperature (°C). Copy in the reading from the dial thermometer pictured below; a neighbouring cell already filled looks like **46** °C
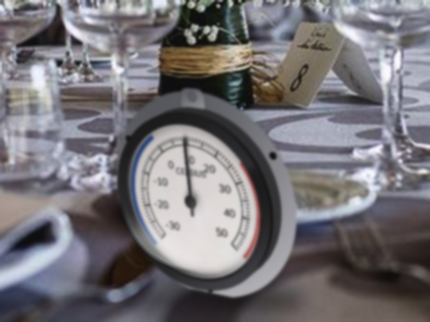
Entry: **10** °C
